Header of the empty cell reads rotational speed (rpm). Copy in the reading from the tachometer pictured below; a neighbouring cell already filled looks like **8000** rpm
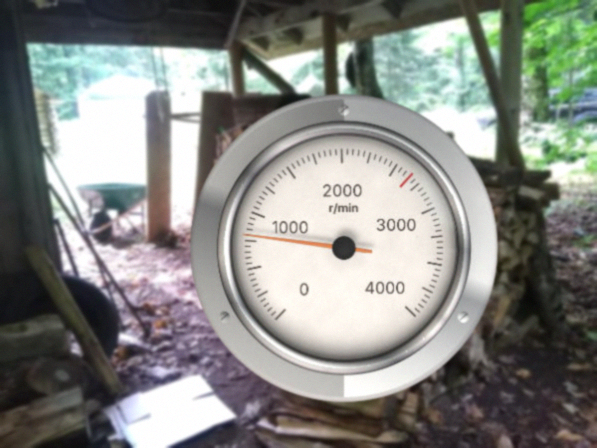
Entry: **800** rpm
